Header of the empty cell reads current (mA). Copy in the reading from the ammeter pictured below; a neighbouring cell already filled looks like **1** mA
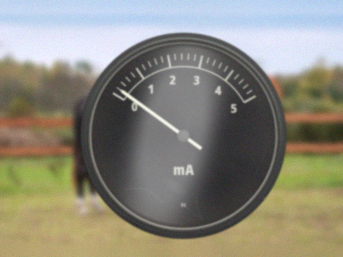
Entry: **0.2** mA
